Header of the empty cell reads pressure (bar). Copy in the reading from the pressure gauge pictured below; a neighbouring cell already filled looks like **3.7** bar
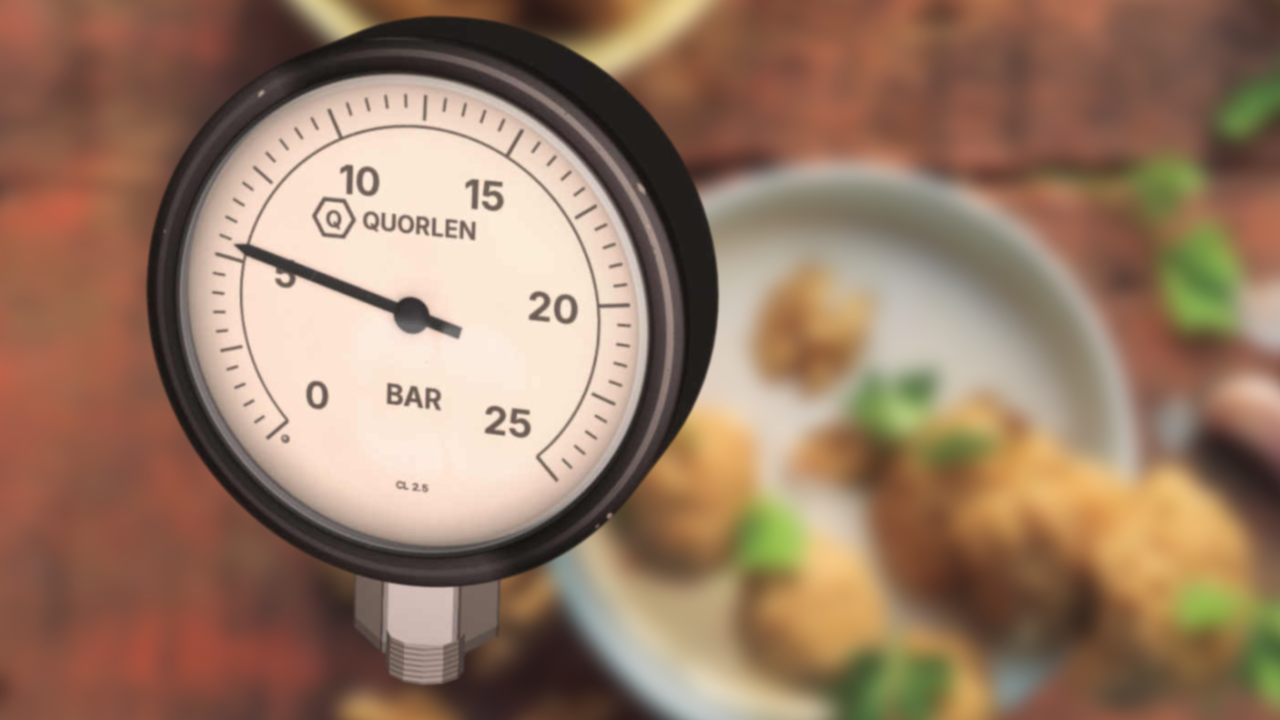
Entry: **5.5** bar
